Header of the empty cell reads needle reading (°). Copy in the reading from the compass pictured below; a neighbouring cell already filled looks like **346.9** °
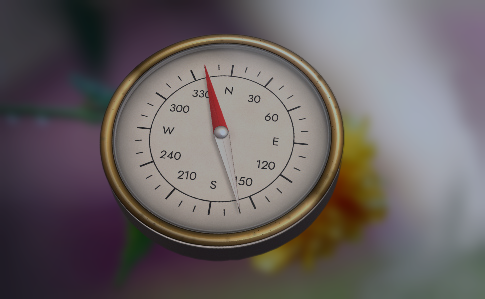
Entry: **340** °
